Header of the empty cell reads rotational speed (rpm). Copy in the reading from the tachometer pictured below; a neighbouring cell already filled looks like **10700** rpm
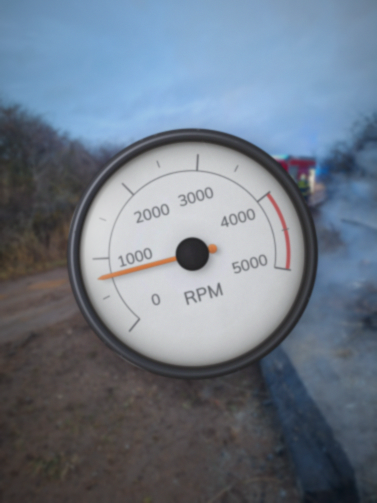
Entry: **750** rpm
